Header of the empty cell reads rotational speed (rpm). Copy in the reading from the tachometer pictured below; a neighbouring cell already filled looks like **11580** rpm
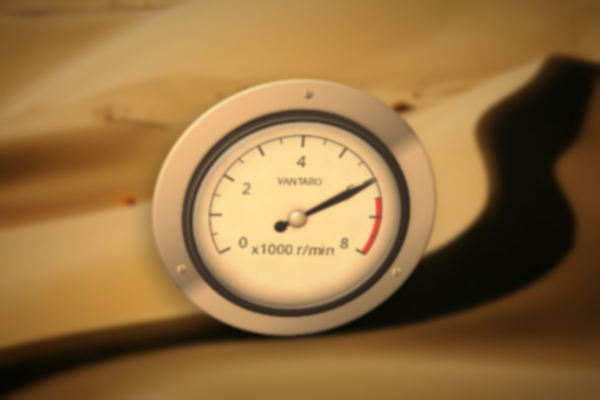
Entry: **6000** rpm
